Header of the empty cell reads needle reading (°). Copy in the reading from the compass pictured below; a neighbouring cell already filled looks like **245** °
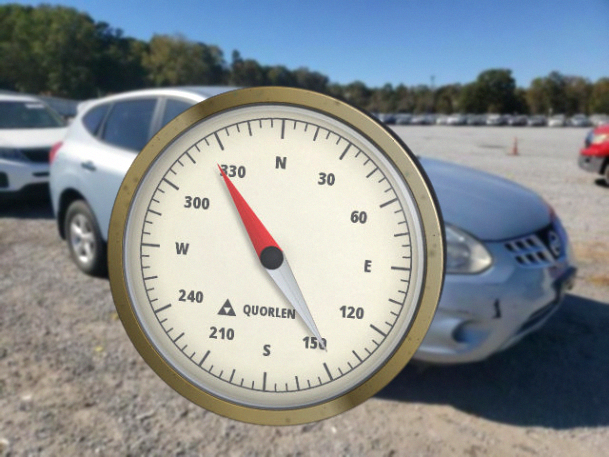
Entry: **325** °
